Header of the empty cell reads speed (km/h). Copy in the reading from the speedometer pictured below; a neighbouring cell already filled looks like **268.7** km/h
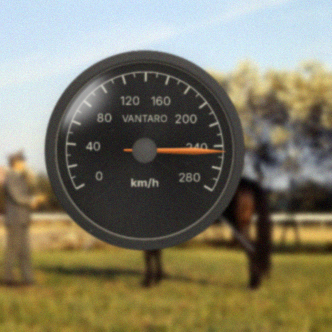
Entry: **245** km/h
